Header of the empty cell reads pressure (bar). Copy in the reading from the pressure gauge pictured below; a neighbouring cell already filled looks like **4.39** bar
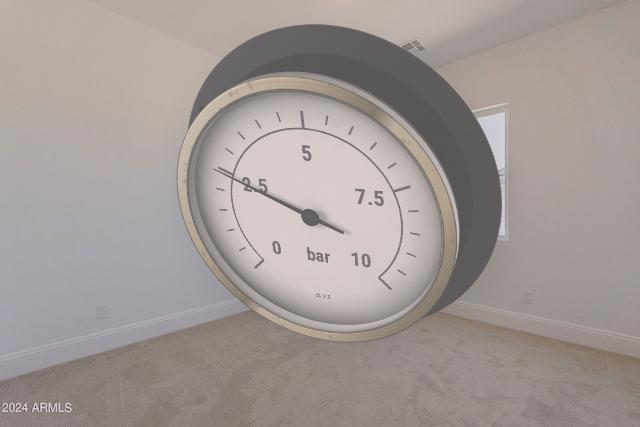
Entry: **2.5** bar
